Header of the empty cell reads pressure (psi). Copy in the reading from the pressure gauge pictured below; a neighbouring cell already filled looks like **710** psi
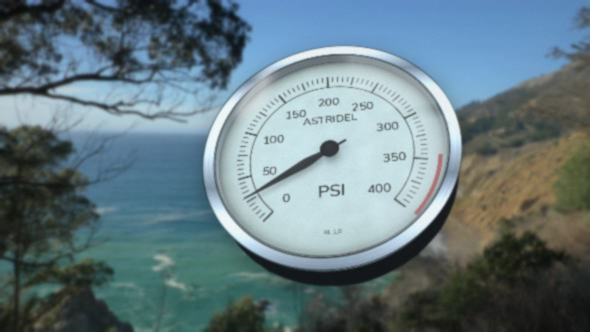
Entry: **25** psi
